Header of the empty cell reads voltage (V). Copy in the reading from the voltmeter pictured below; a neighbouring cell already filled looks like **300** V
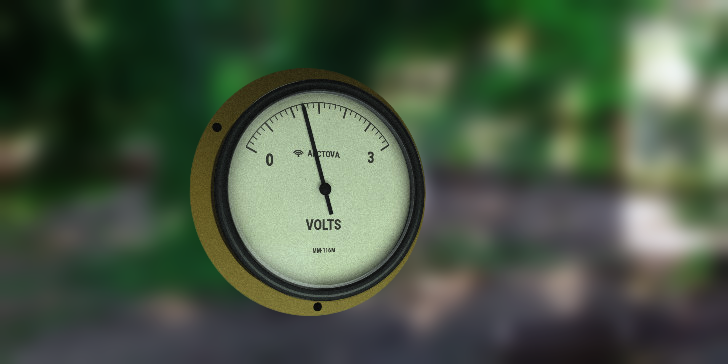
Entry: **1.2** V
